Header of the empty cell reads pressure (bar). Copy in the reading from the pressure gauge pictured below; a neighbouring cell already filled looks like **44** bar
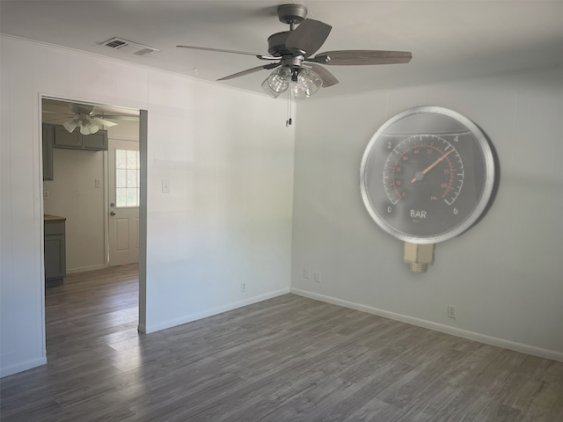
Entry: **4.2** bar
